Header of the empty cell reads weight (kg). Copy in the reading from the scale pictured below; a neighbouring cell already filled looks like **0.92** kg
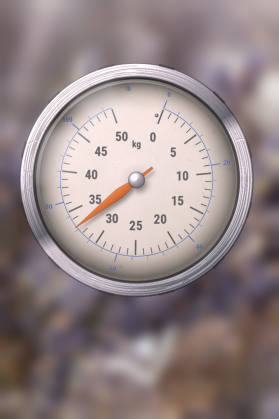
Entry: **33** kg
